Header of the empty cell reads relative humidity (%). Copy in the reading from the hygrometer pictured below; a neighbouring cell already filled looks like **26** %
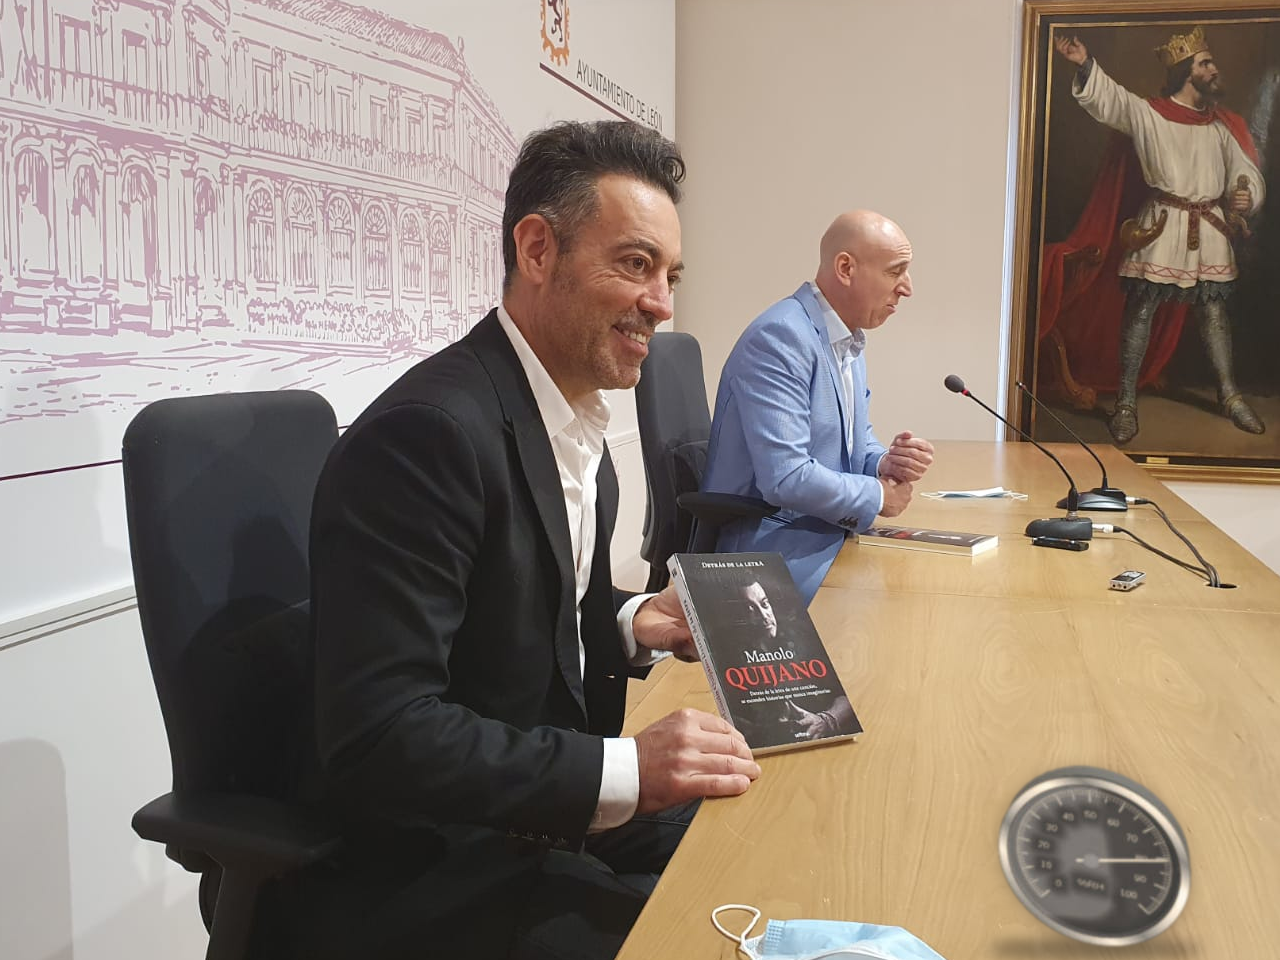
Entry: **80** %
